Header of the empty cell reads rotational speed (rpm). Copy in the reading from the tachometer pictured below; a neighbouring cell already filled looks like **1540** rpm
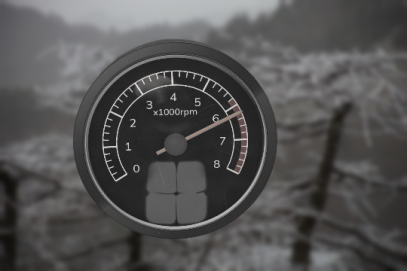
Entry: **6200** rpm
